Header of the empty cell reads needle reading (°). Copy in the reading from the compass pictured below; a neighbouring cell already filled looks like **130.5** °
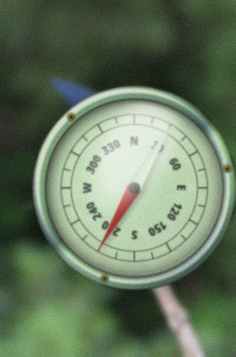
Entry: **210** °
